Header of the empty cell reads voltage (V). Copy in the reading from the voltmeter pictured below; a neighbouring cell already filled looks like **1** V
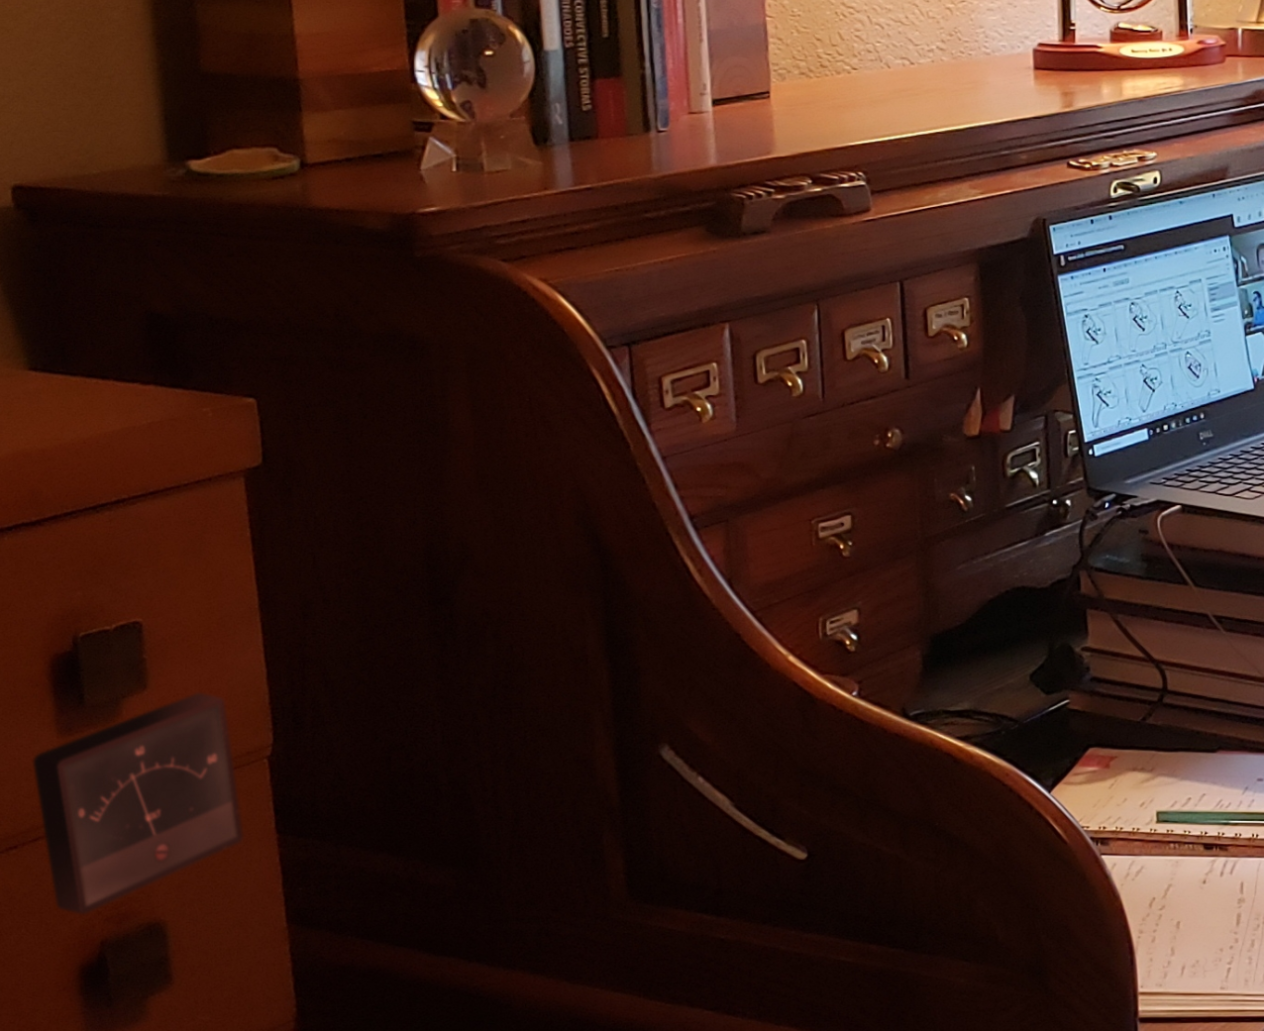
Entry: **35** V
